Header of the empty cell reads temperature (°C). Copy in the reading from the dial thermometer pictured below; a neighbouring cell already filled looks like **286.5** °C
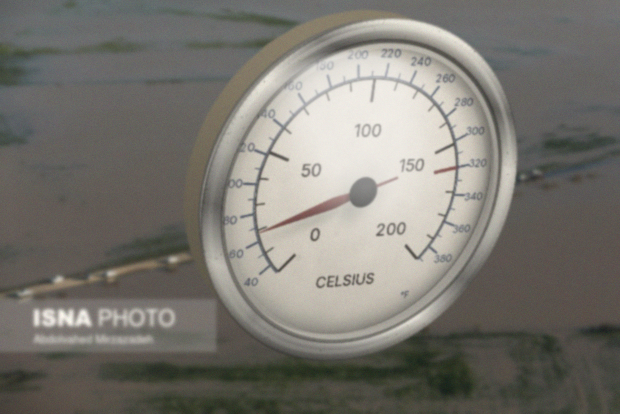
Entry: **20** °C
